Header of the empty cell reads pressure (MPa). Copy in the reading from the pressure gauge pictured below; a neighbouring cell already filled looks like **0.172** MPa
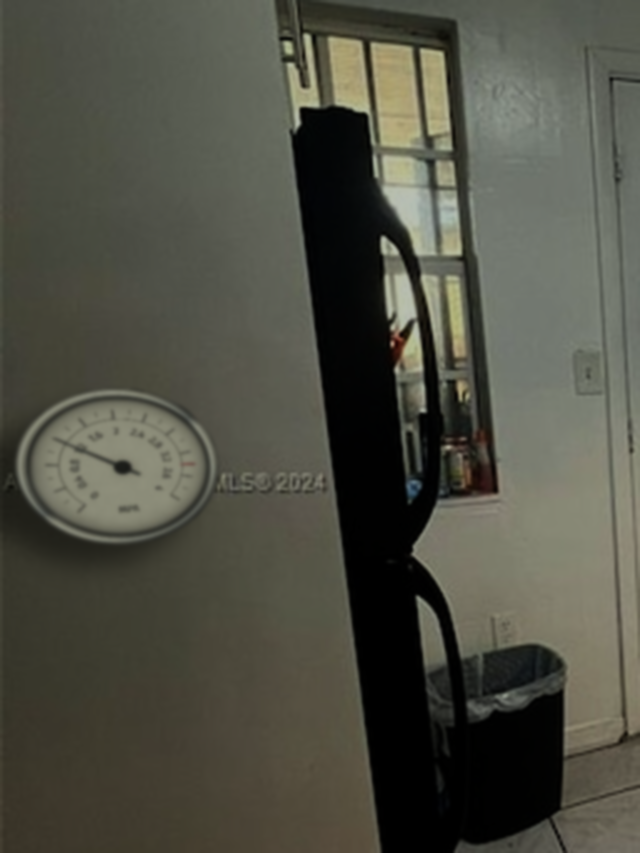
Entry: **1.2** MPa
